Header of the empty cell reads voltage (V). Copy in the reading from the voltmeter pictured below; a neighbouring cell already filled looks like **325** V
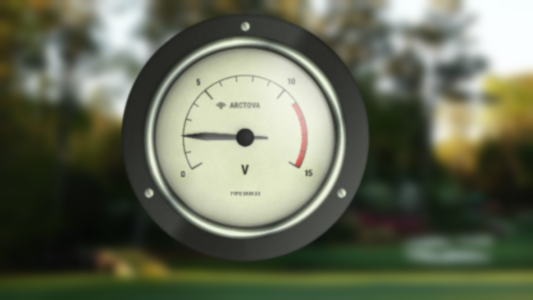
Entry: **2** V
